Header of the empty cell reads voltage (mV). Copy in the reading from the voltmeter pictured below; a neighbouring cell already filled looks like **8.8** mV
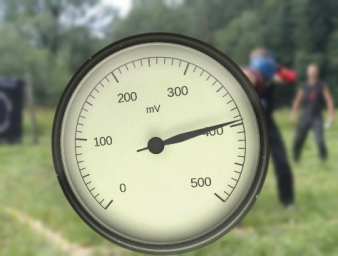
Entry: **395** mV
